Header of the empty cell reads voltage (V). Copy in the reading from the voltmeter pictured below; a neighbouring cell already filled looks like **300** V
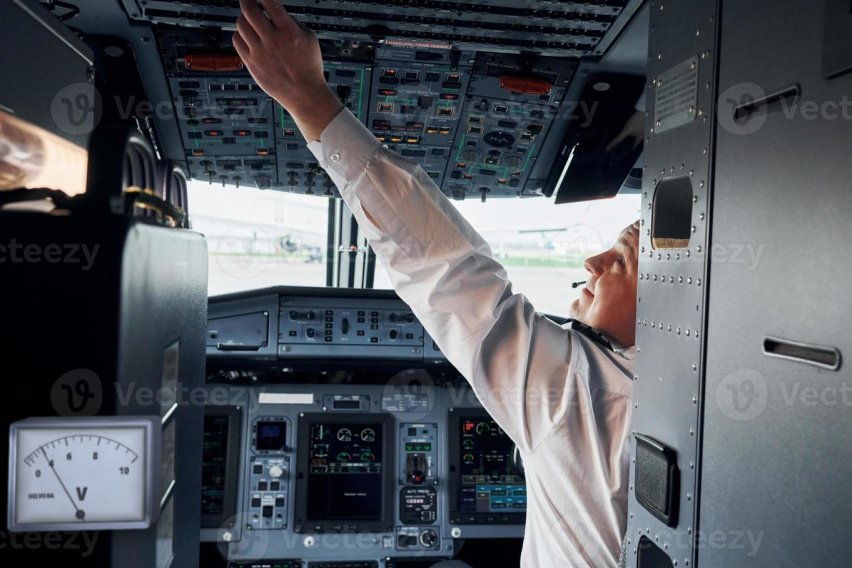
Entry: **4** V
